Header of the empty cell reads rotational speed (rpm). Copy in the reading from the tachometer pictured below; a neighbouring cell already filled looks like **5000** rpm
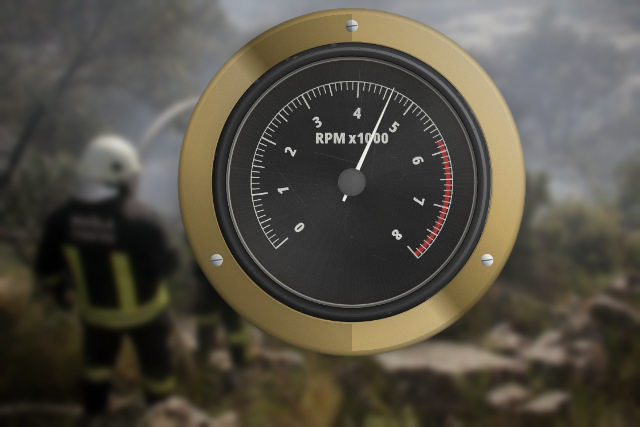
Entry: **4600** rpm
